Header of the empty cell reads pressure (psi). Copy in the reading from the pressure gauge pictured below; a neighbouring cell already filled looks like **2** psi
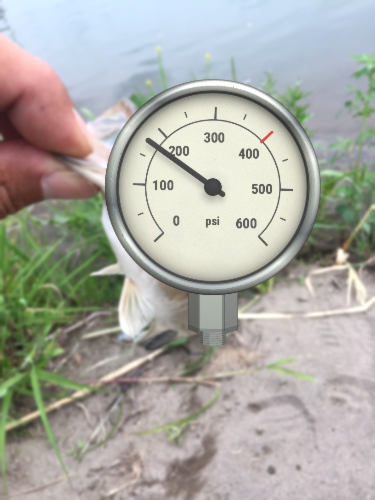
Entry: **175** psi
